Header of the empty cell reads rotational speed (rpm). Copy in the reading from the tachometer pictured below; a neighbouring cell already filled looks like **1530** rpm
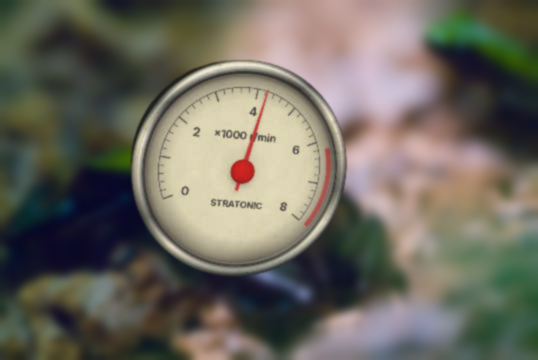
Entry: **4200** rpm
